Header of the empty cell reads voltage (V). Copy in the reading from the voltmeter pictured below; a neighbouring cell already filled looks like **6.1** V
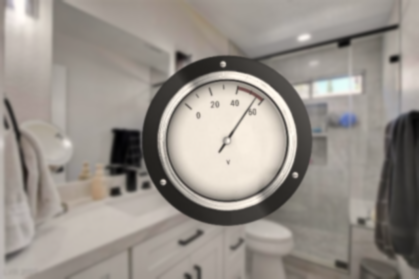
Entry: **55** V
